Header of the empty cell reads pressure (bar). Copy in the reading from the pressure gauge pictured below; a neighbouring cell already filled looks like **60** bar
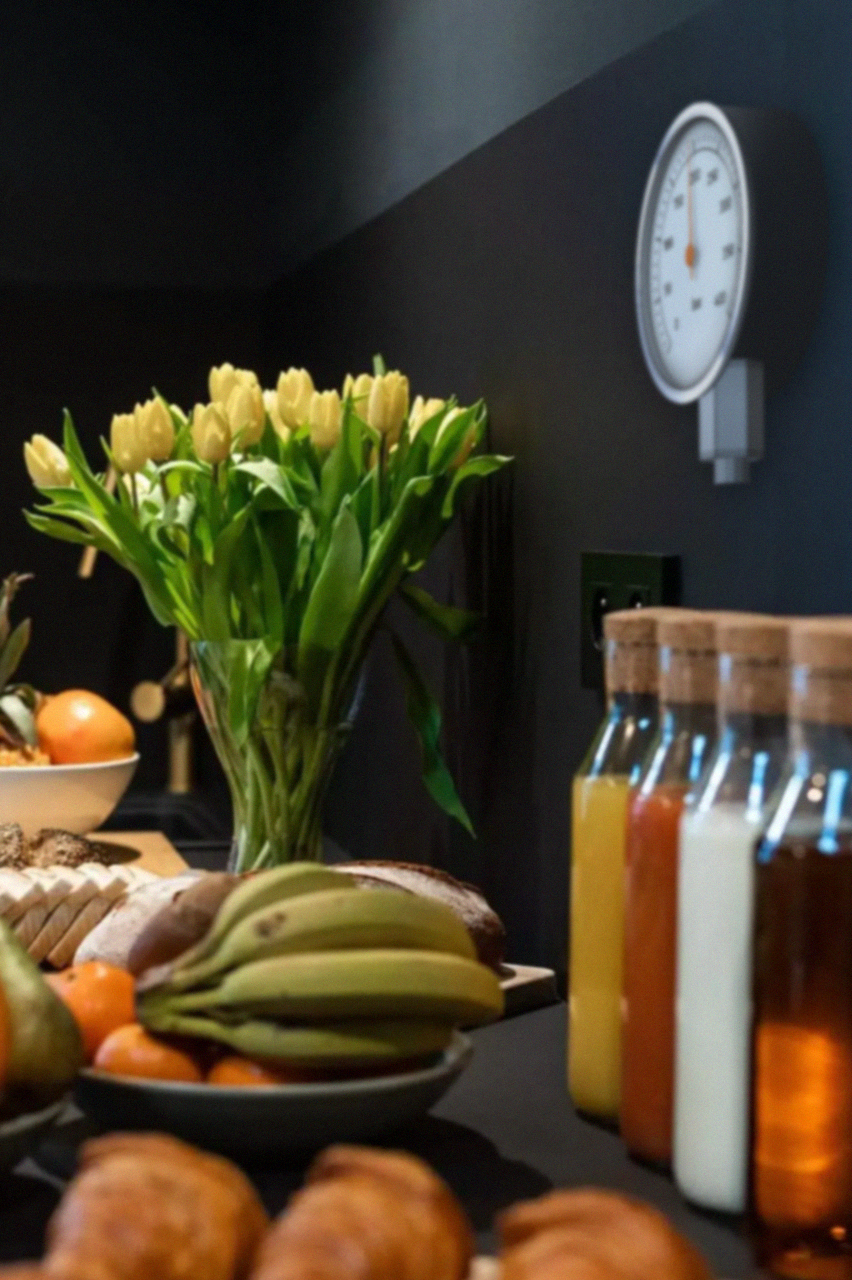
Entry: **200** bar
